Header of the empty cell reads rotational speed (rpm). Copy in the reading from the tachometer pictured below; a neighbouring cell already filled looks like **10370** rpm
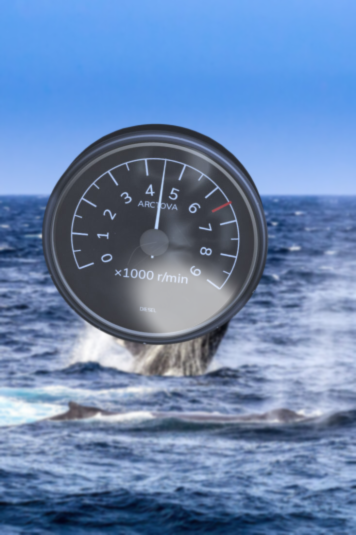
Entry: **4500** rpm
